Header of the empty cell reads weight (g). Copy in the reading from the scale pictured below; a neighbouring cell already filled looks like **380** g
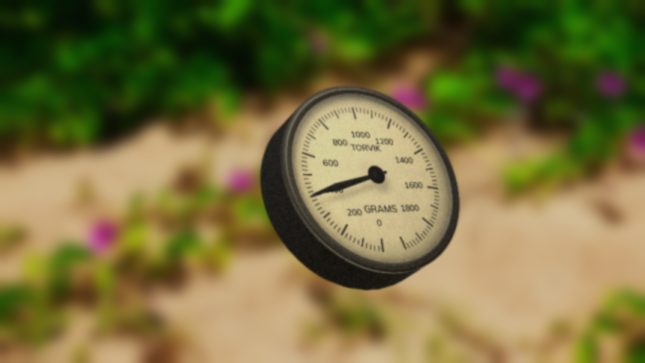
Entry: **400** g
